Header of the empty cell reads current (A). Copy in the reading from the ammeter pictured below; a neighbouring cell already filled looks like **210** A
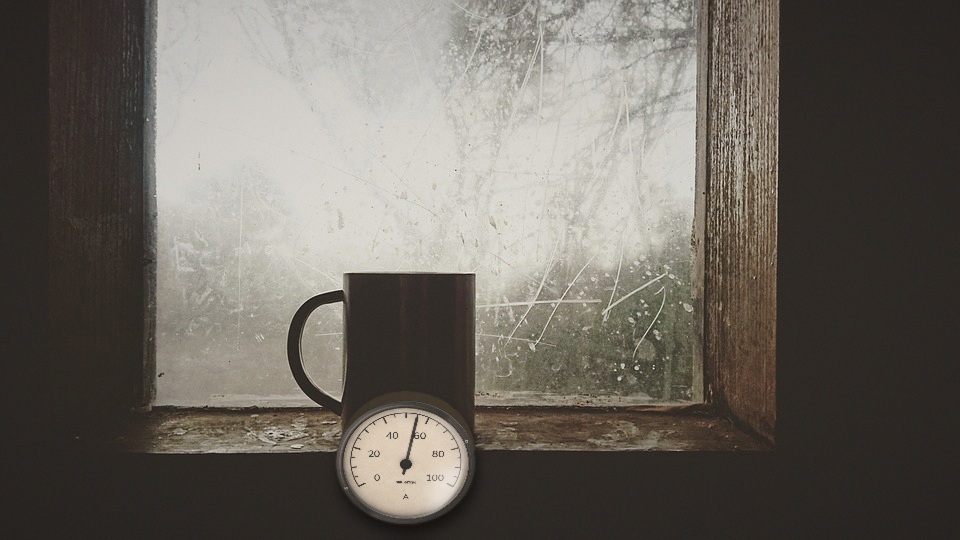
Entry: **55** A
